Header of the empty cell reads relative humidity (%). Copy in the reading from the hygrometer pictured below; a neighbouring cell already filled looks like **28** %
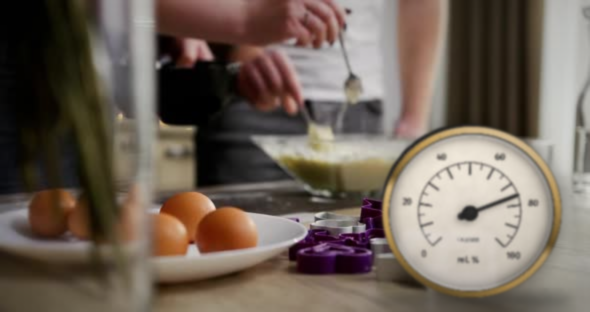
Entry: **75** %
